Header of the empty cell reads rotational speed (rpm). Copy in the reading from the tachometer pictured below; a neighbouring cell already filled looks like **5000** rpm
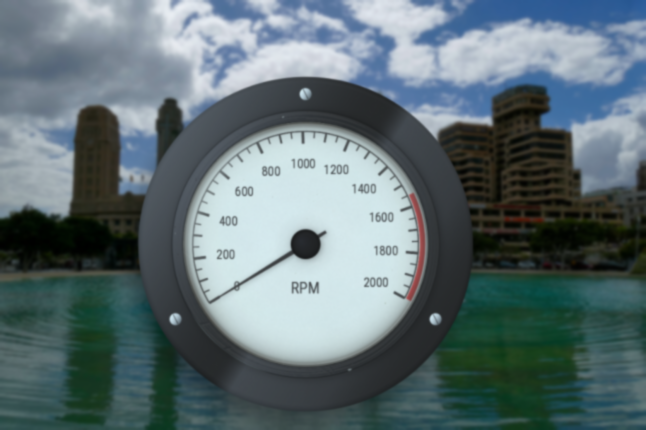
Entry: **0** rpm
